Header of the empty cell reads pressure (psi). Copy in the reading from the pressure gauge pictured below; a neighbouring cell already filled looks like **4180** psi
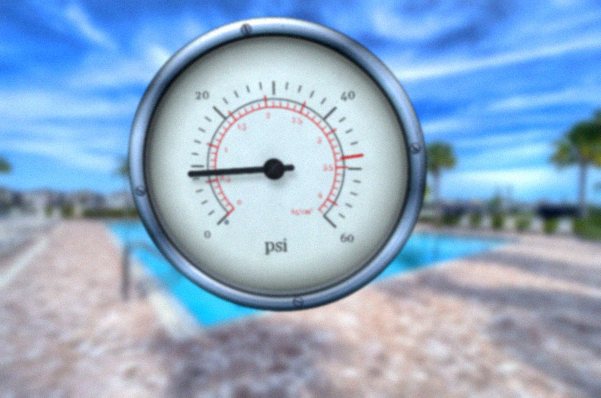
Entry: **9** psi
